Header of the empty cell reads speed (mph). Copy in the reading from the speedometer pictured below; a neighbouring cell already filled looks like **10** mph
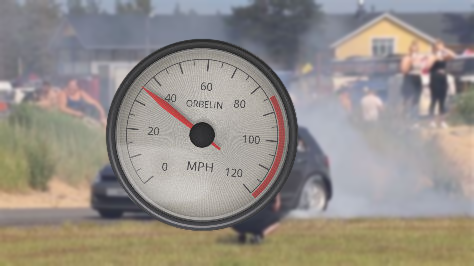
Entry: **35** mph
